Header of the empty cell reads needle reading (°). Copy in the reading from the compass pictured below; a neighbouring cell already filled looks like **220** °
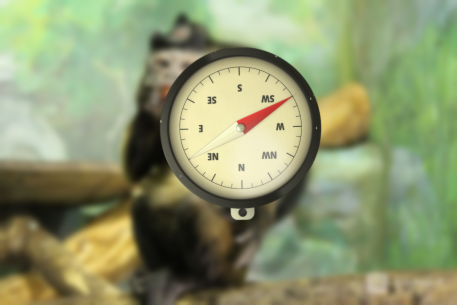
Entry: **240** °
